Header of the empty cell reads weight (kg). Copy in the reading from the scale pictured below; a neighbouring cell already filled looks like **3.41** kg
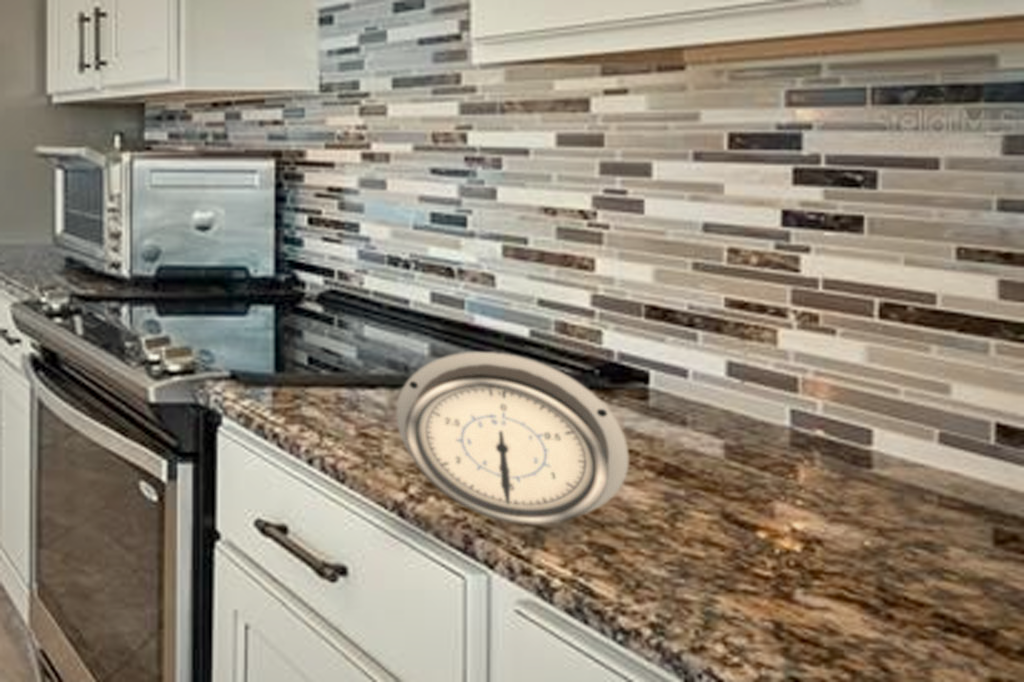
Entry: **1.5** kg
